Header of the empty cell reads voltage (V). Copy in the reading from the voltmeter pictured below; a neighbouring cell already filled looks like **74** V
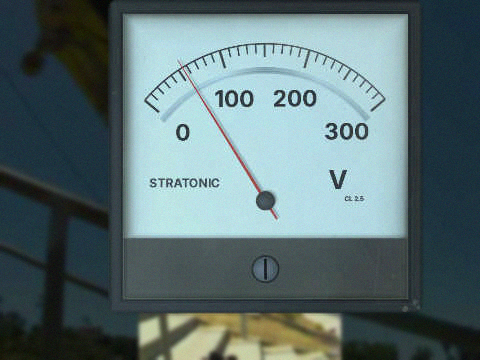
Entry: **55** V
